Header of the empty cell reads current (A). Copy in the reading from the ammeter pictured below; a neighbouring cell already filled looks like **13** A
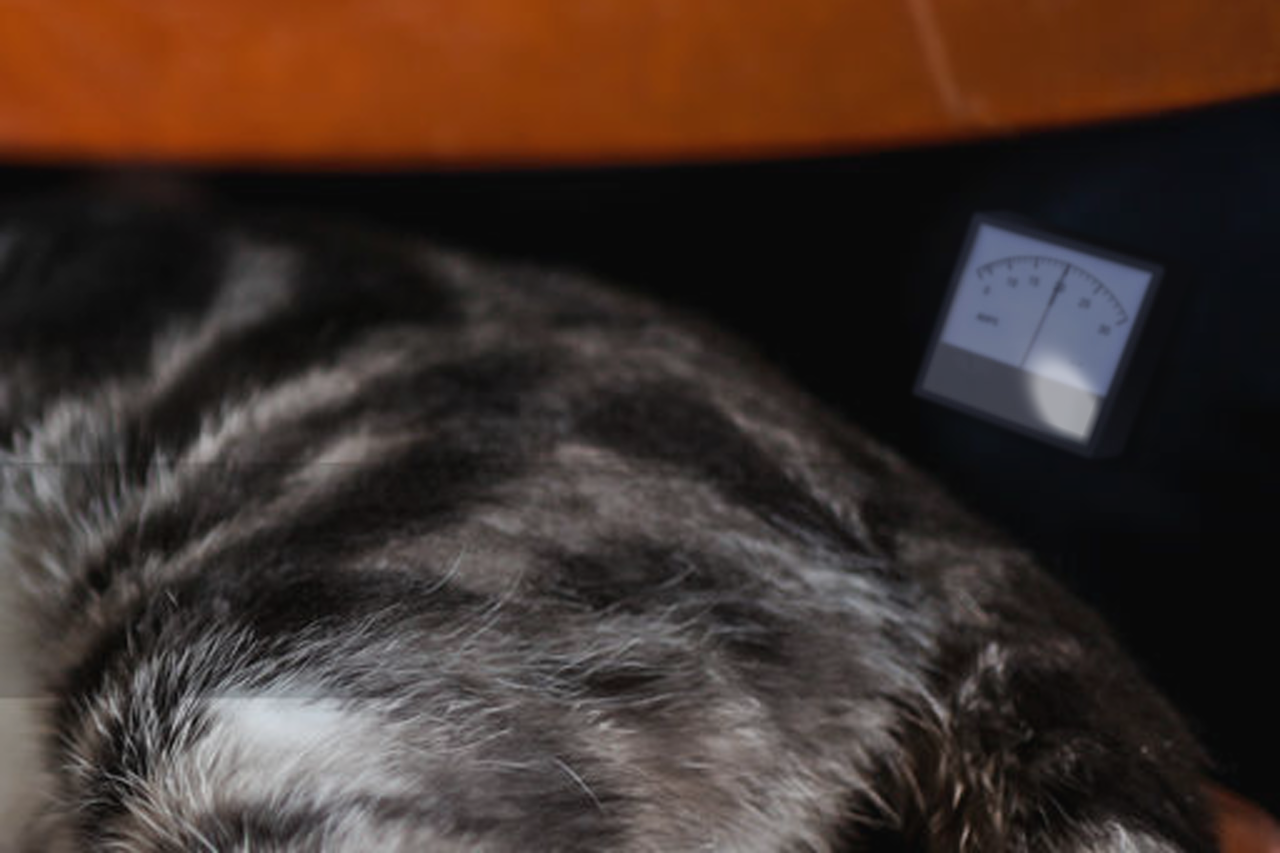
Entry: **20** A
